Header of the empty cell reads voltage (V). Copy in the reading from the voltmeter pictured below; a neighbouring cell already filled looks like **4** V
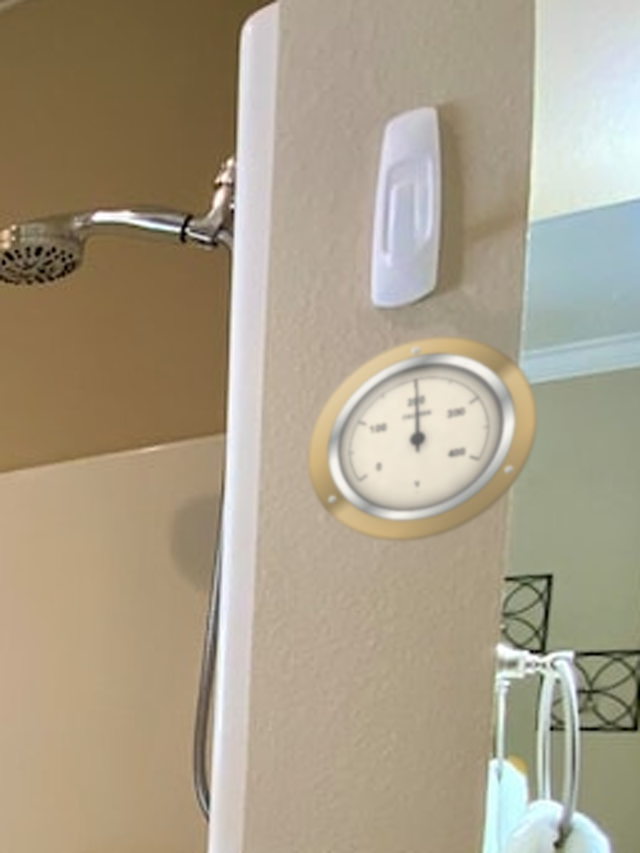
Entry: **200** V
